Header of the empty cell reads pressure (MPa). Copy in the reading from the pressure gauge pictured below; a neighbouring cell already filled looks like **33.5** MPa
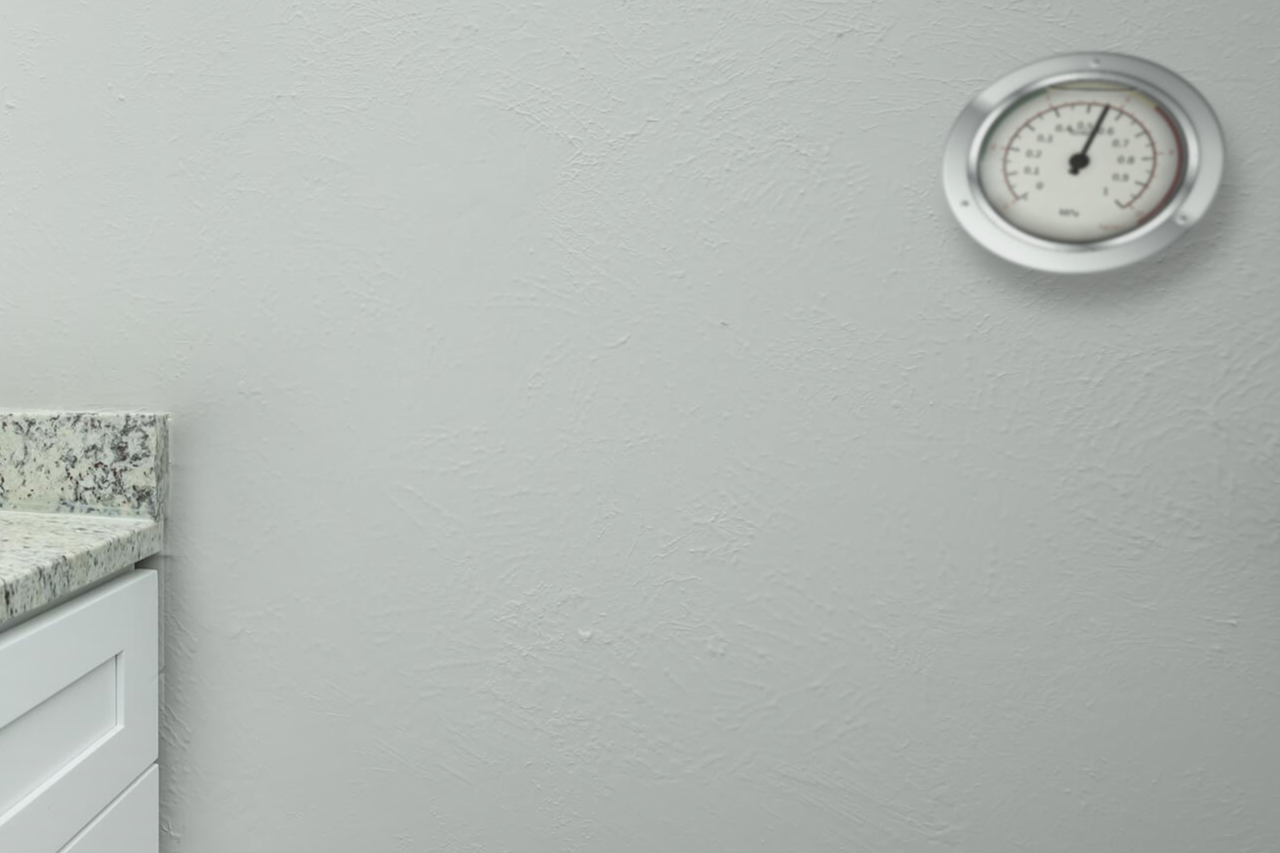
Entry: **0.55** MPa
